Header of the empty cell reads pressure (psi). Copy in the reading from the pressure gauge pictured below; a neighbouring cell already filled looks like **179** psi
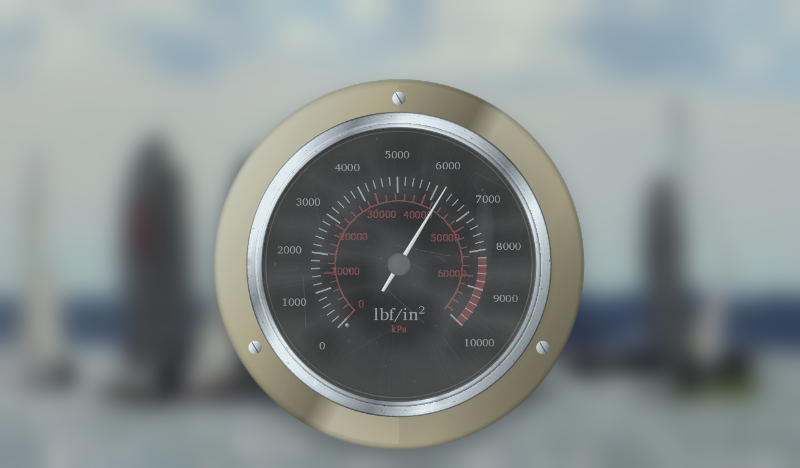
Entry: **6200** psi
